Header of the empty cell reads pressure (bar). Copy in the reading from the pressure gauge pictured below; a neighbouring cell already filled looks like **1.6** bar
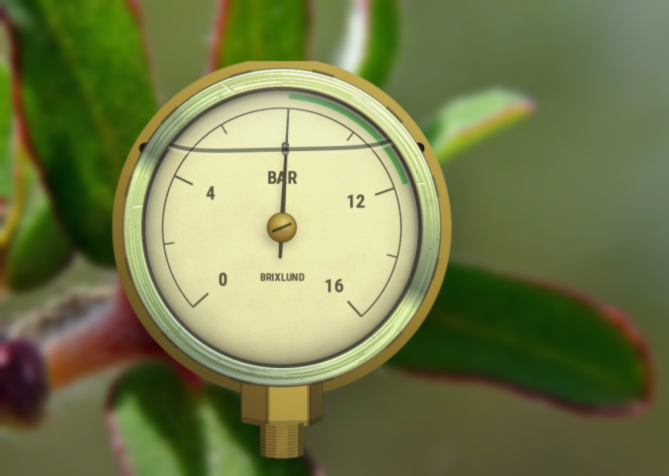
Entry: **8** bar
